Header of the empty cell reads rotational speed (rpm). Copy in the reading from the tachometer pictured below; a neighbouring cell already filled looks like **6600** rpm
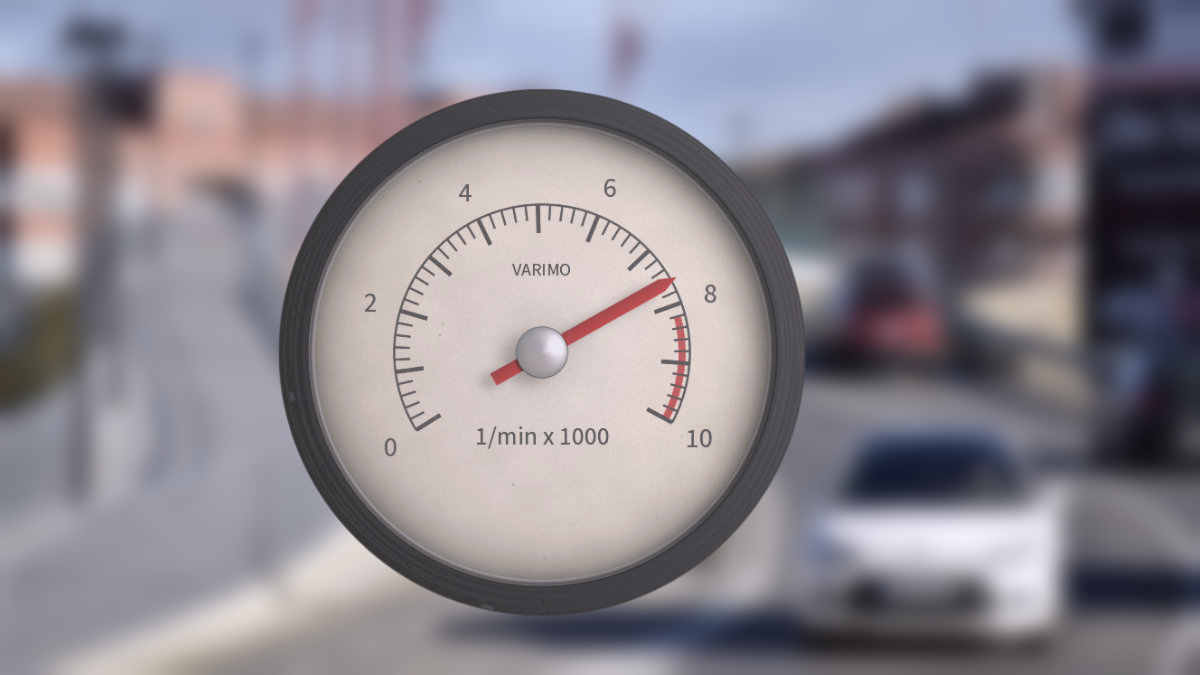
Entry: **7600** rpm
